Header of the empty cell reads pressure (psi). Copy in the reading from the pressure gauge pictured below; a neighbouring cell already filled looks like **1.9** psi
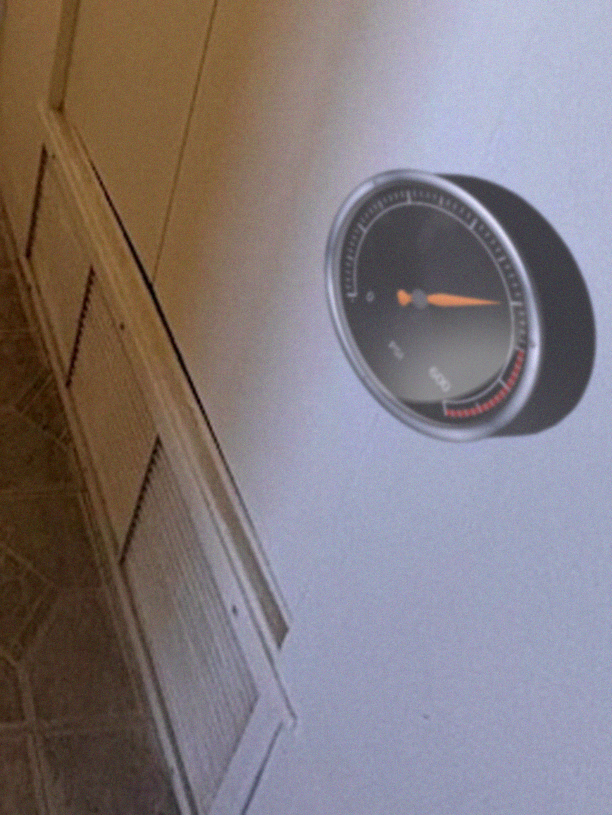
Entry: **400** psi
